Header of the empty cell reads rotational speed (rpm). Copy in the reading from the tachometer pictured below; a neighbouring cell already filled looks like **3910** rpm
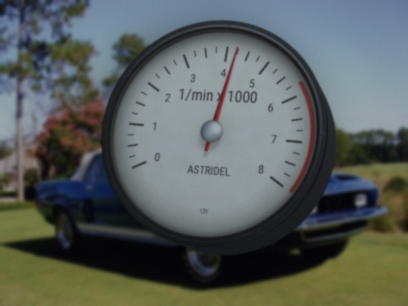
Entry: **4250** rpm
